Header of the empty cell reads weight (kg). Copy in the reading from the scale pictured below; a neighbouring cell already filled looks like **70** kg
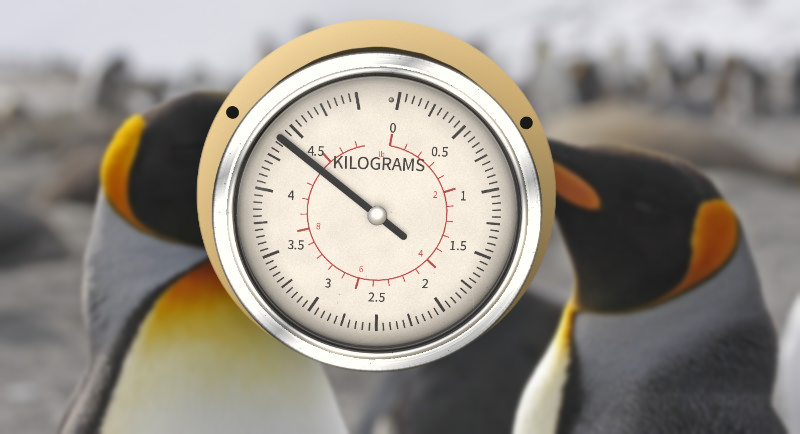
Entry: **4.4** kg
